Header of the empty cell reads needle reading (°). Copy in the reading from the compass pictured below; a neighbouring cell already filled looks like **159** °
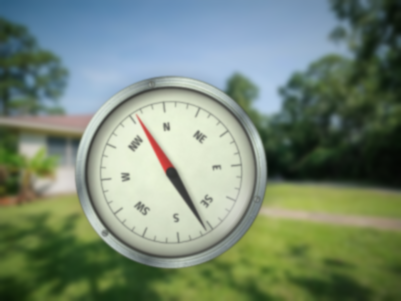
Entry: **335** °
